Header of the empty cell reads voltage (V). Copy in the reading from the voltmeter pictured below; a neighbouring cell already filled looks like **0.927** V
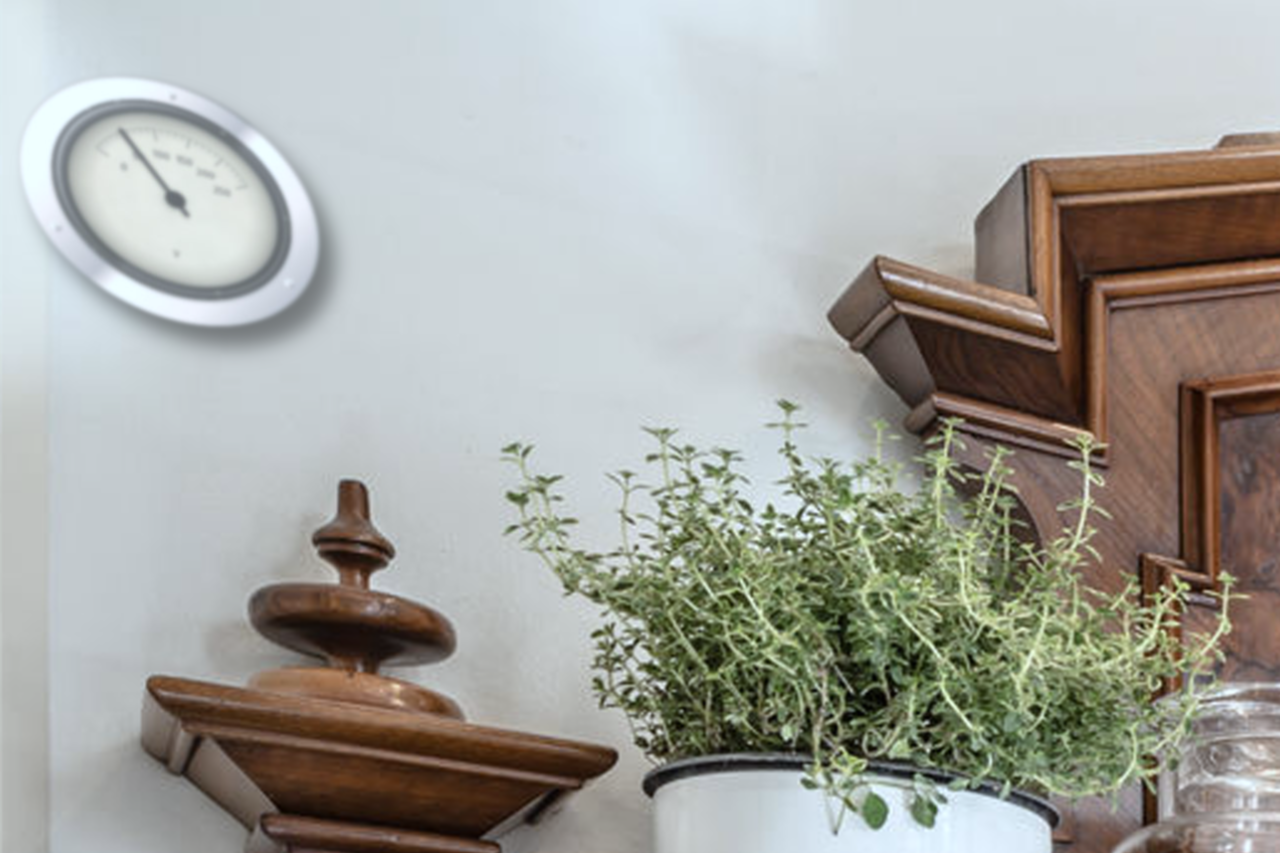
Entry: **50** V
